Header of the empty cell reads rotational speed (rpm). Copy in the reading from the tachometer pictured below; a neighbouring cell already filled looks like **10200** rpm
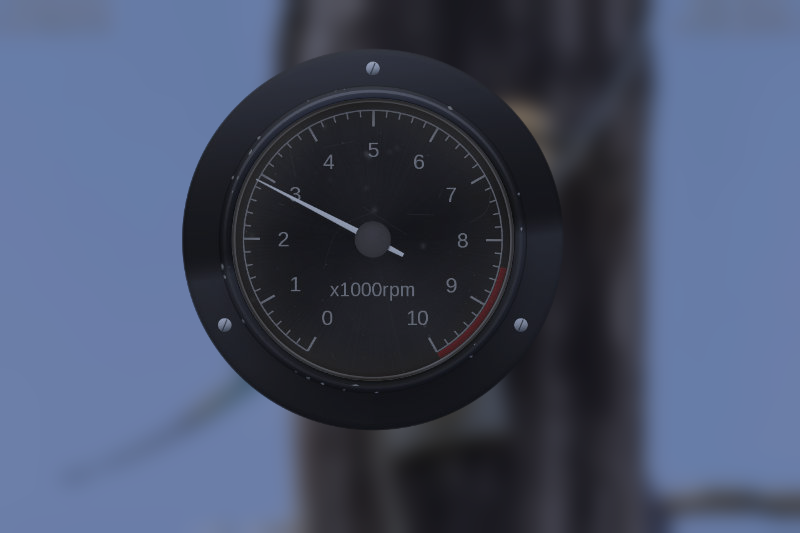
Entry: **2900** rpm
